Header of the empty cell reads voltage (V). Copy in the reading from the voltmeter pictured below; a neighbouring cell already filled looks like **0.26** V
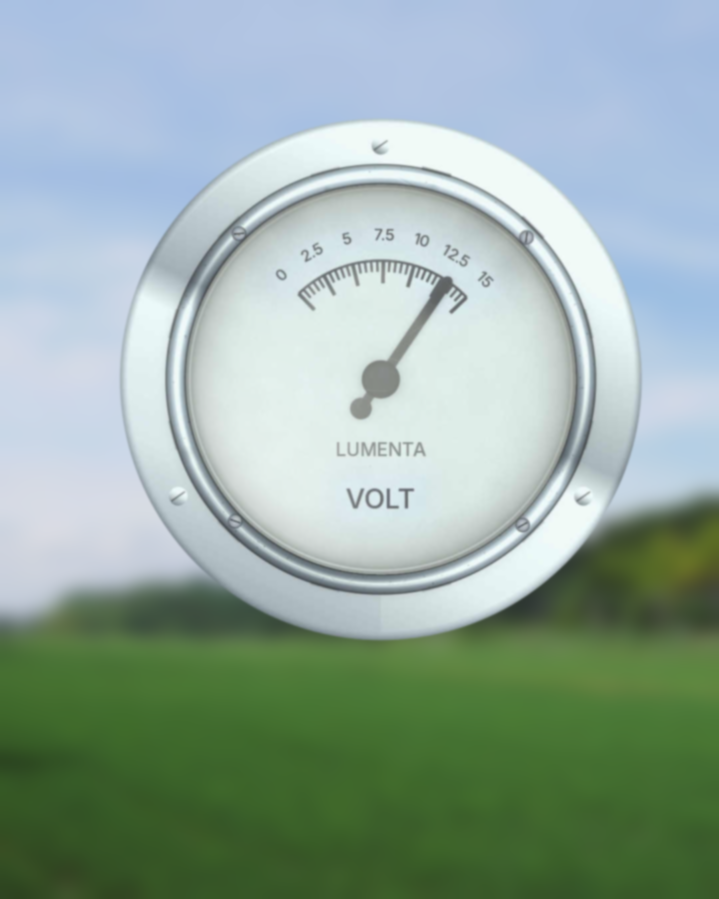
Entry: **13** V
